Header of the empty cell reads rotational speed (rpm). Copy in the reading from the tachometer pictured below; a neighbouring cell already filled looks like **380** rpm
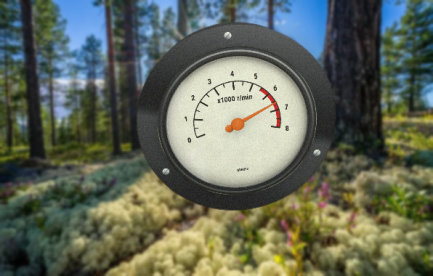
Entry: **6500** rpm
